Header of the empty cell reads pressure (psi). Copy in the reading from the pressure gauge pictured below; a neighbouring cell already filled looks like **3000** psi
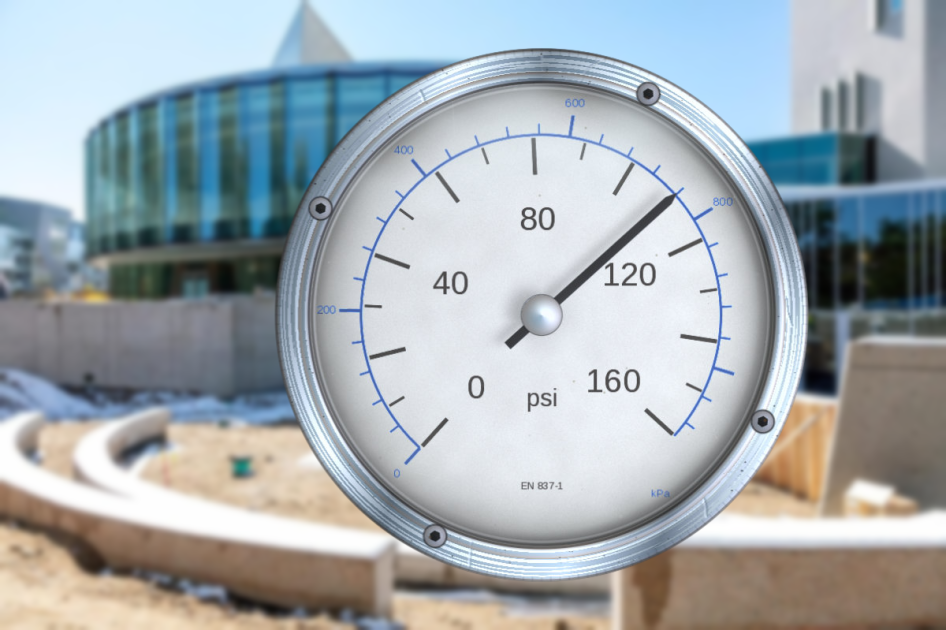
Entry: **110** psi
